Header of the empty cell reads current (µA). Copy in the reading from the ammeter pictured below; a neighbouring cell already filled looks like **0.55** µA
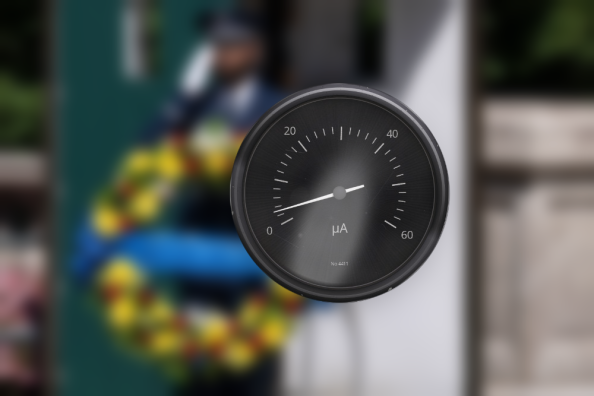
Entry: **3** µA
